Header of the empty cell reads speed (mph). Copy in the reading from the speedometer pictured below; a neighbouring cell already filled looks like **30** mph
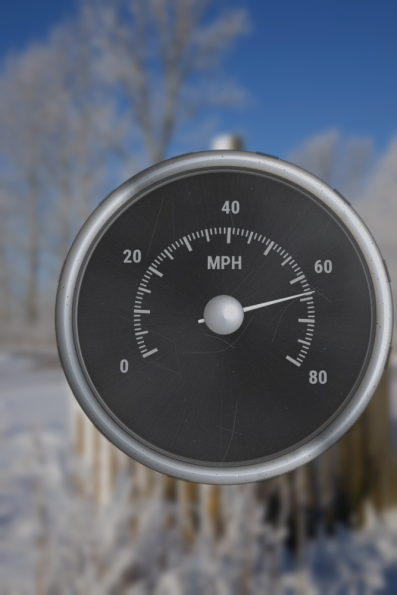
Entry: **64** mph
